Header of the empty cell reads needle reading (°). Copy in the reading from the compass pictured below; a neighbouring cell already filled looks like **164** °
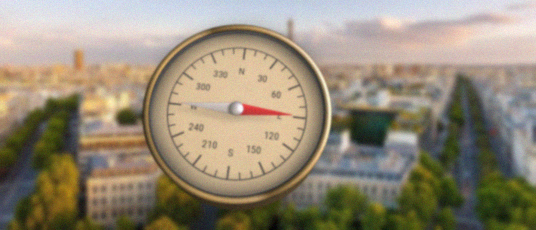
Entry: **90** °
